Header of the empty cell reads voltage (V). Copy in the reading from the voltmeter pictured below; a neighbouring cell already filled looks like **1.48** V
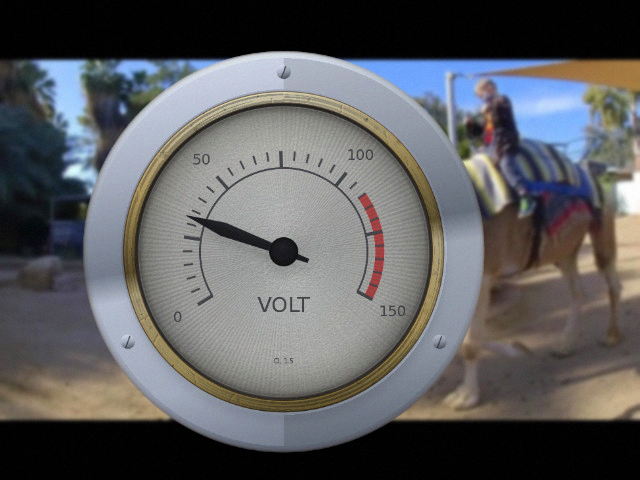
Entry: **32.5** V
